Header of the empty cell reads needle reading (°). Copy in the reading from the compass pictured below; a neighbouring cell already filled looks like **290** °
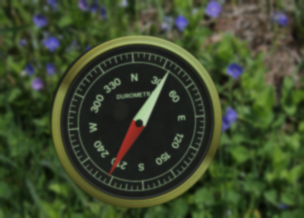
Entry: **215** °
